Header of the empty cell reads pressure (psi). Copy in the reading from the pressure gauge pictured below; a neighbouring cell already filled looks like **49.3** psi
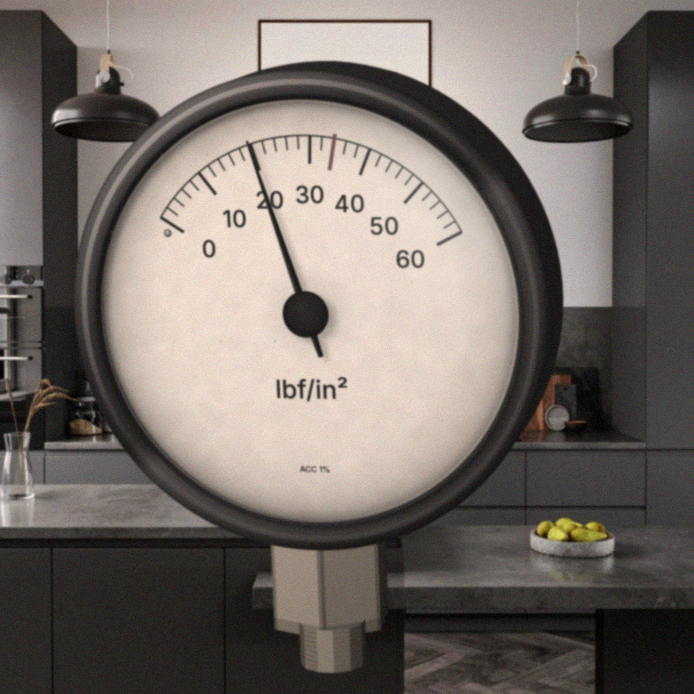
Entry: **20** psi
